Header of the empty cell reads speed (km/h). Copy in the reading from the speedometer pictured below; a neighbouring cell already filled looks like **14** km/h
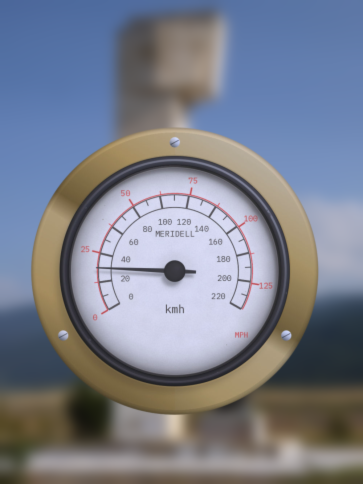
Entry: **30** km/h
